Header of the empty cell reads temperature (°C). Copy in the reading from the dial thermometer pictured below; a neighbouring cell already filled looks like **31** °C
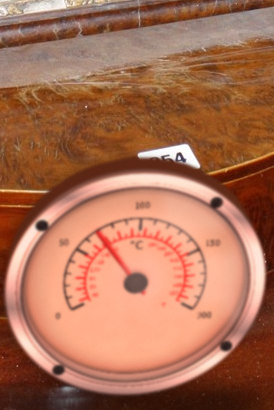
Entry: **70** °C
